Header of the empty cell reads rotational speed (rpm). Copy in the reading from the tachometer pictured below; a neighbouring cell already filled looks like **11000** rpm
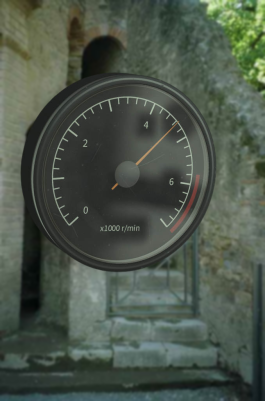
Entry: **4600** rpm
